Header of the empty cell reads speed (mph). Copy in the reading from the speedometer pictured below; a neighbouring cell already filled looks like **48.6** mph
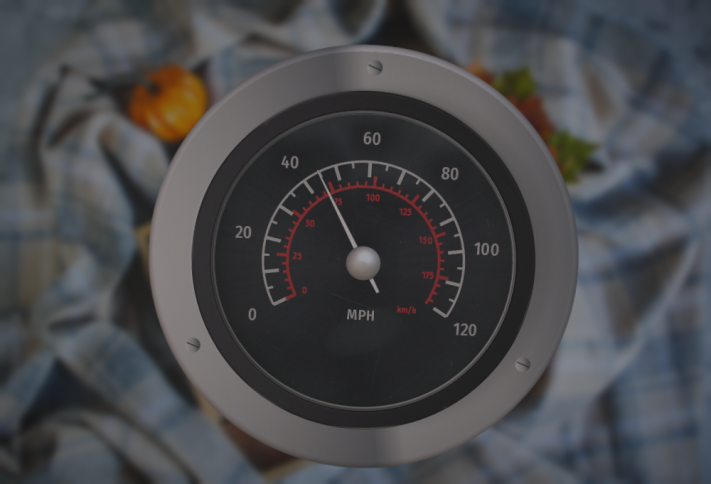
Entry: **45** mph
